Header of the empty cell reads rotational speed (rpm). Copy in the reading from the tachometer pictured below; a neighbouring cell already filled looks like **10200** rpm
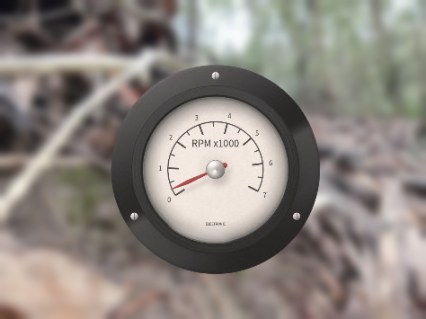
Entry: **250** rpm
